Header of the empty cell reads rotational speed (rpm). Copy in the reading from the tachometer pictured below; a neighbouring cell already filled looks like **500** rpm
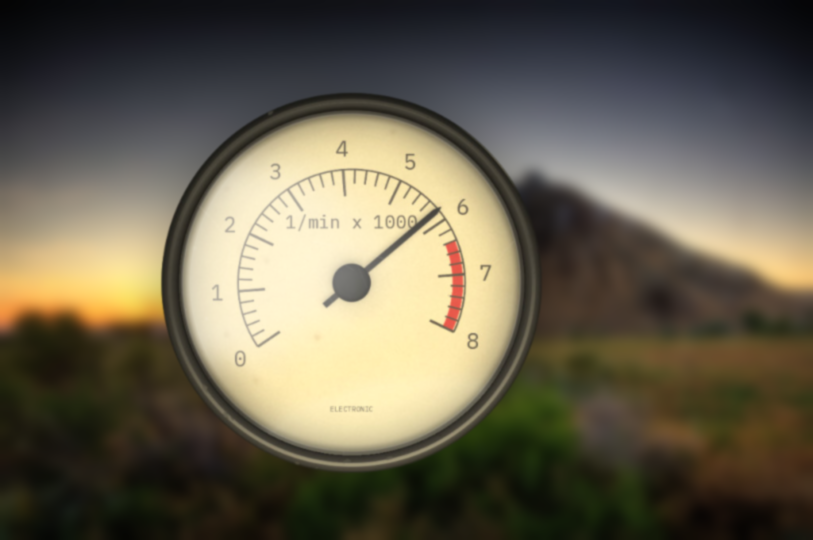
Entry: **5800** rpm
